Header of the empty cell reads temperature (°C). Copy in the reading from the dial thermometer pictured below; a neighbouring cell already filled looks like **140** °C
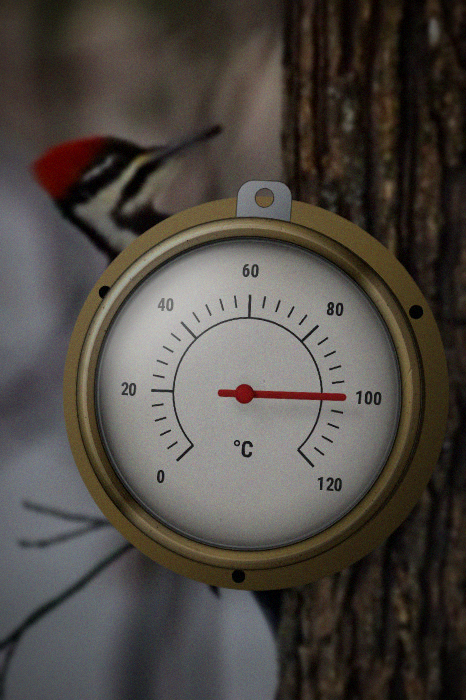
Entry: **100** °C
